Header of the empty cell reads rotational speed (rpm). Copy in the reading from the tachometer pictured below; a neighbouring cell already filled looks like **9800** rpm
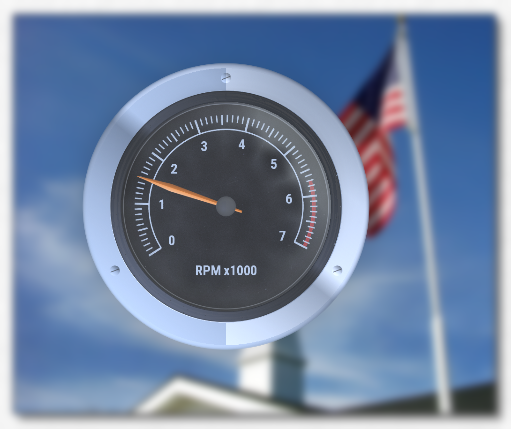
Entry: **1500** rpm
